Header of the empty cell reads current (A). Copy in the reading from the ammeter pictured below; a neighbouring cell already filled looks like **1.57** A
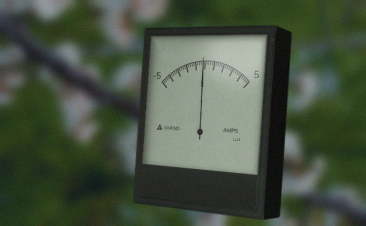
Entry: **0** A
